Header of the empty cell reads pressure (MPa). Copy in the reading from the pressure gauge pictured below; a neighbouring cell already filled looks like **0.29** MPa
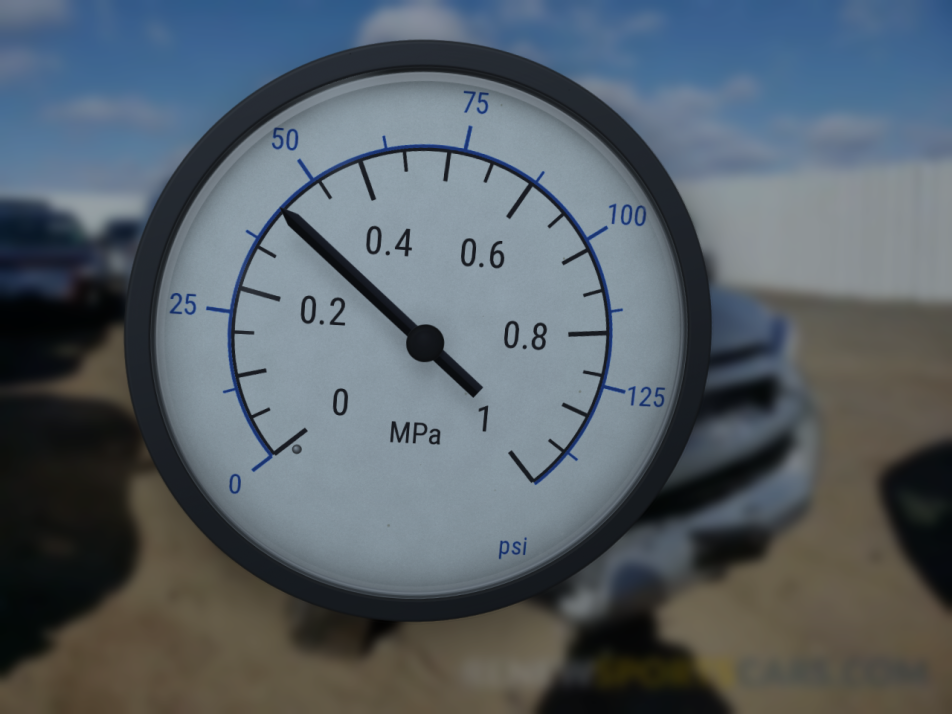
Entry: **0.3** MPa
